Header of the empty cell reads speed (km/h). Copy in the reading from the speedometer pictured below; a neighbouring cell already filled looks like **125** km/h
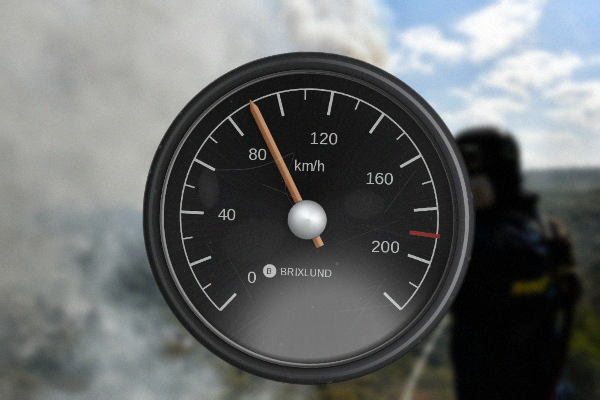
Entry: **90** km/h
